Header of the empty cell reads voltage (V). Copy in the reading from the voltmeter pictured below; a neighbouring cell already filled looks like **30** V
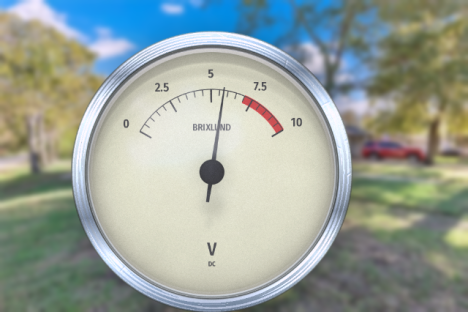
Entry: **5.75** V
